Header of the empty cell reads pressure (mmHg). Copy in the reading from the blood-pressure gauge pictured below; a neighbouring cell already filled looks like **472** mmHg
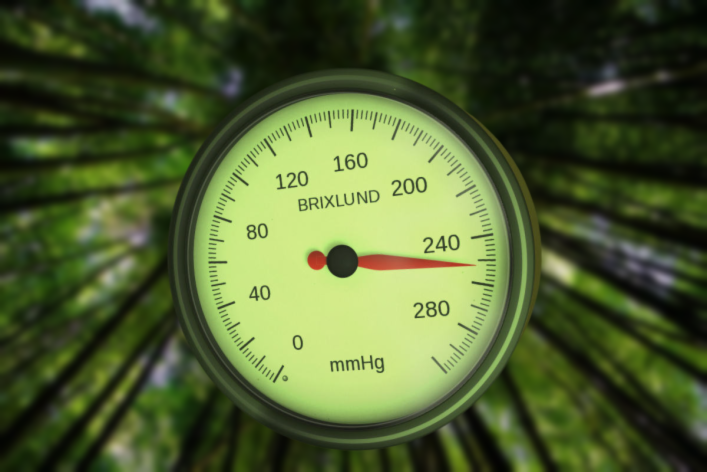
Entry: **252** mmHg
